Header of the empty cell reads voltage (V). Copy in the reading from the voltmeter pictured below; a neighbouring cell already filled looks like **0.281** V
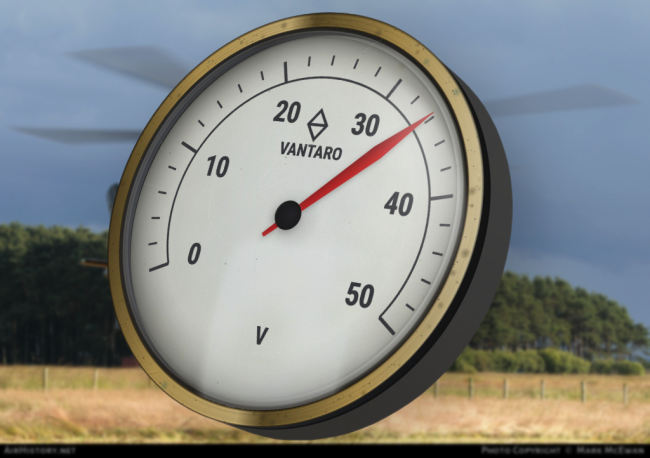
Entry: **34** V
